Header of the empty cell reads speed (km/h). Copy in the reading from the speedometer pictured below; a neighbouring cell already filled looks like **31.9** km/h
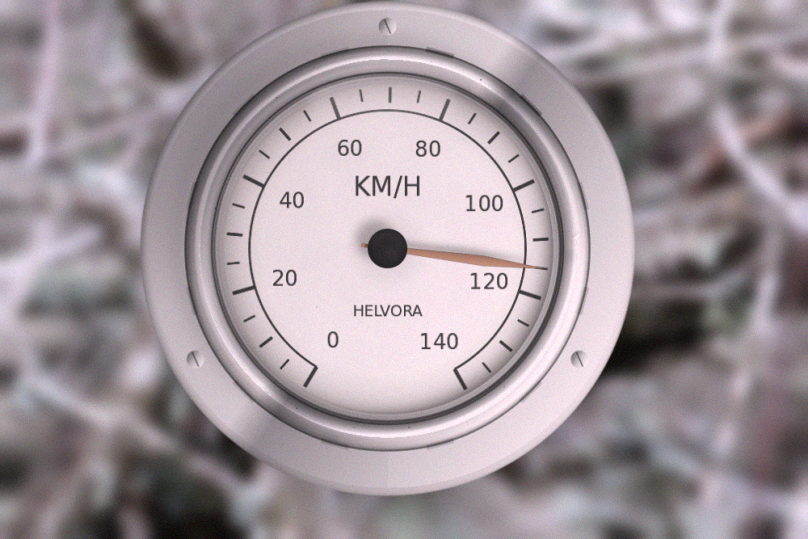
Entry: **115** km/h
